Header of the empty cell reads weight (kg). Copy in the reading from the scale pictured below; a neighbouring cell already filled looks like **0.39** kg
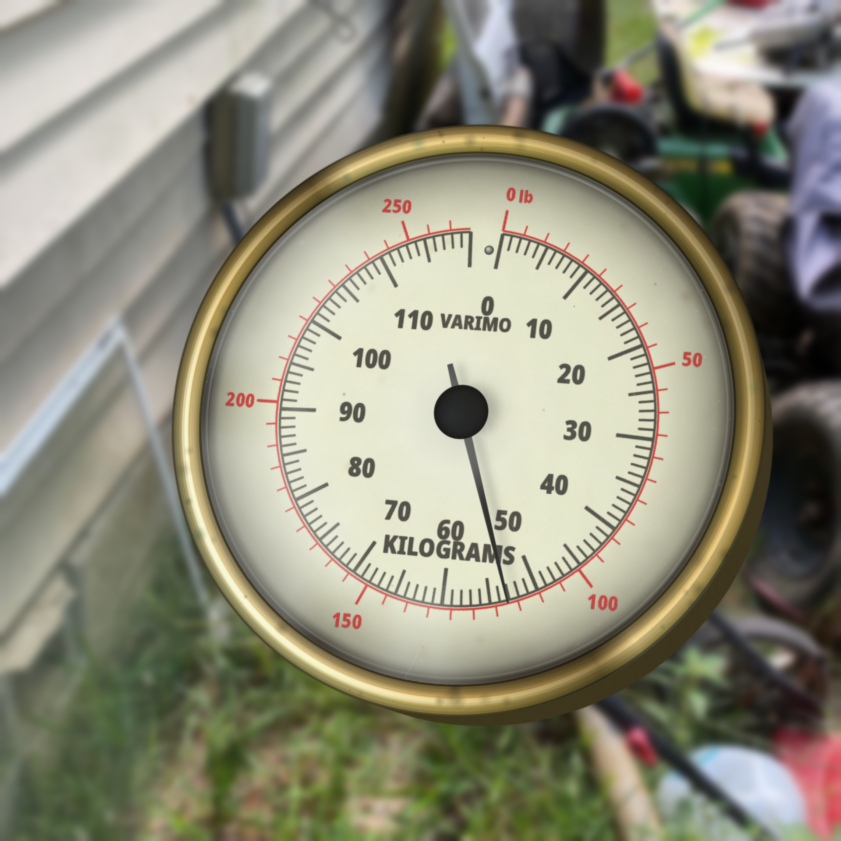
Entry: **53** kg
